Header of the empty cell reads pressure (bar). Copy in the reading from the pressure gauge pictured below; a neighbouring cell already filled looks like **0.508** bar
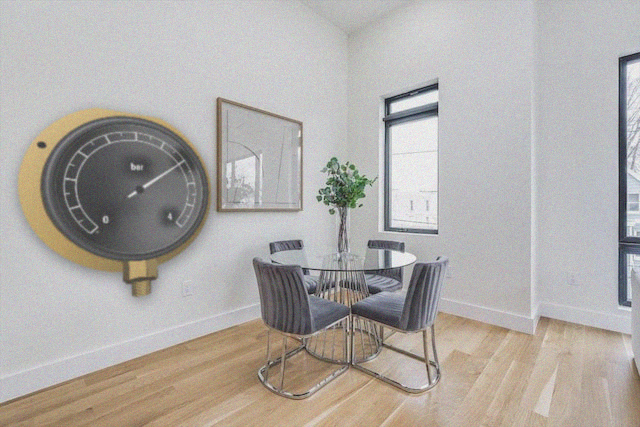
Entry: **2.8** bar
